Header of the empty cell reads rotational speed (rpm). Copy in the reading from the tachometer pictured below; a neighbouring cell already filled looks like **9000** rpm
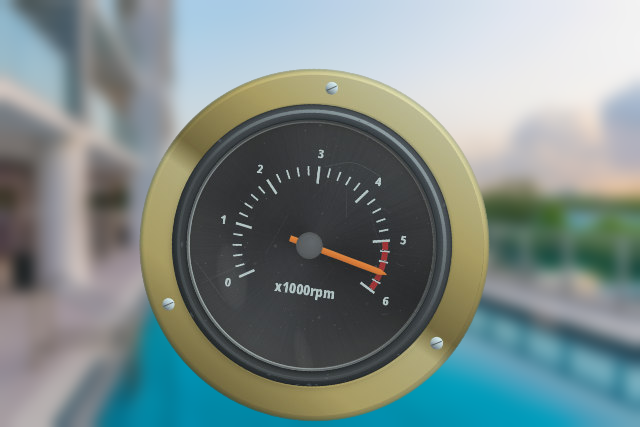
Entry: **5600** rpm
